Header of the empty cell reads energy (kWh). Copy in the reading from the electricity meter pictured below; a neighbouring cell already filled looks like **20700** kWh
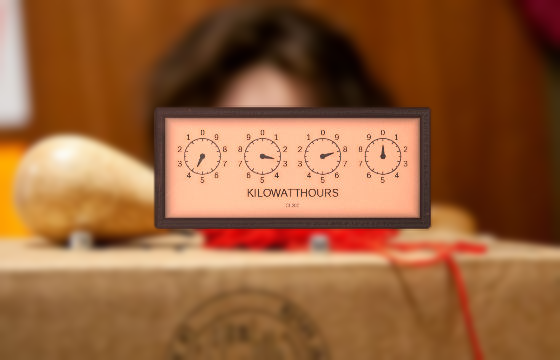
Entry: **4280** kWh
